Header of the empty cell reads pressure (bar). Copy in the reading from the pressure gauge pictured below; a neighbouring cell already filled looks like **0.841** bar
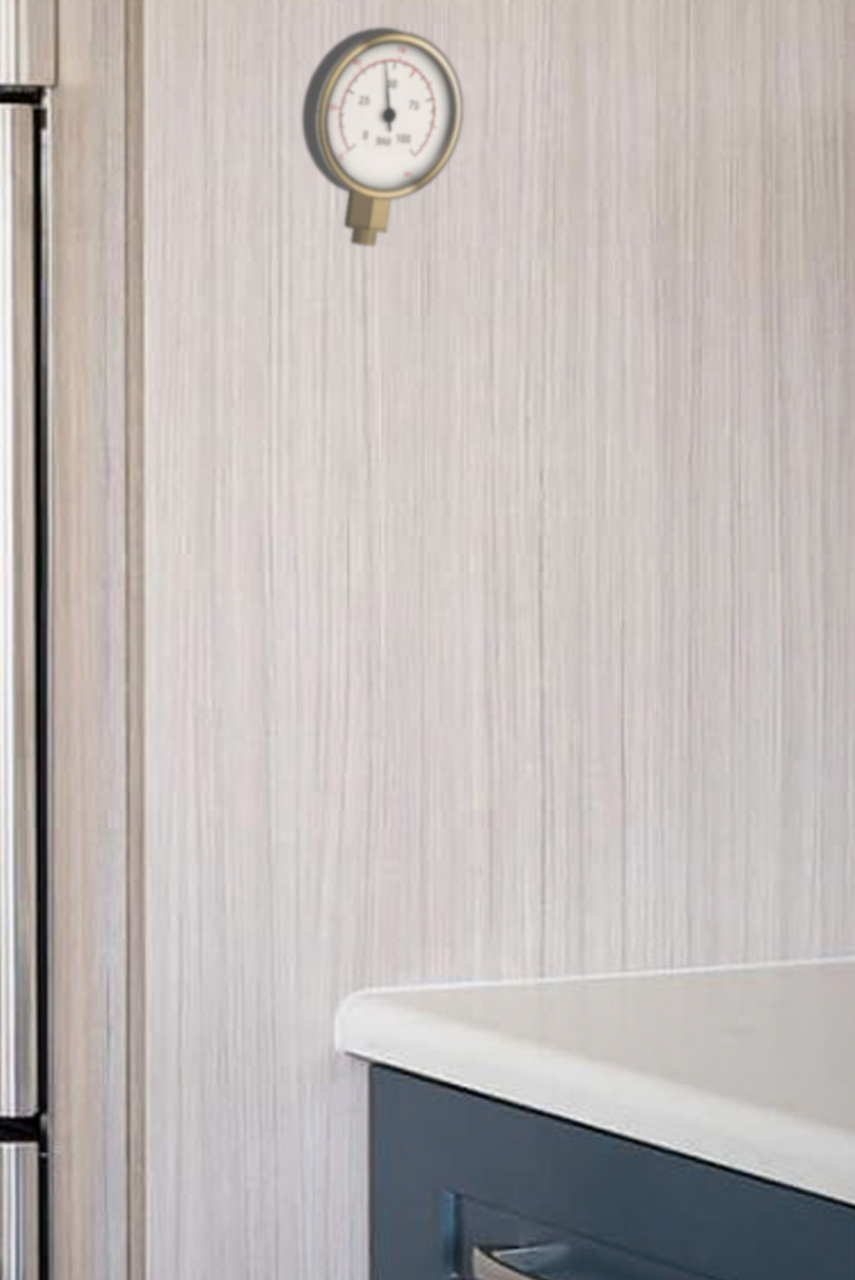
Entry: **45** bar
